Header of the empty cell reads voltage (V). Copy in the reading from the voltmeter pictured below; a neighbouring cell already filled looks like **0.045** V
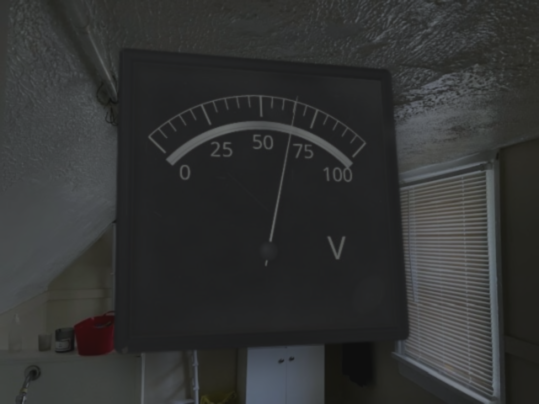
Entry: **65** V
